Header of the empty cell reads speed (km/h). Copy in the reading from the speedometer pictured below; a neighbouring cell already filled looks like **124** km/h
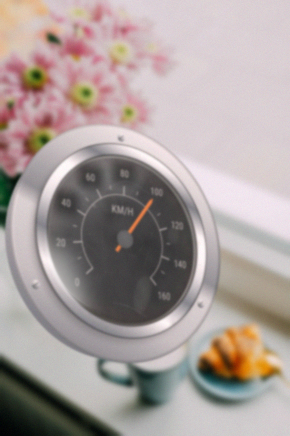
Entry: **100** km/h
